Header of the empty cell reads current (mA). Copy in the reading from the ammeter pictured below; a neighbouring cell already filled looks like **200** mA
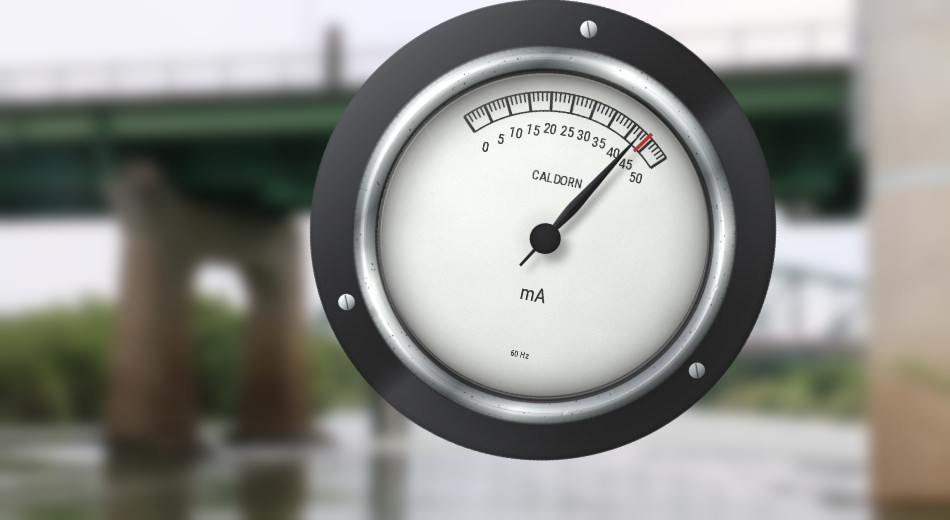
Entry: **42** mA
